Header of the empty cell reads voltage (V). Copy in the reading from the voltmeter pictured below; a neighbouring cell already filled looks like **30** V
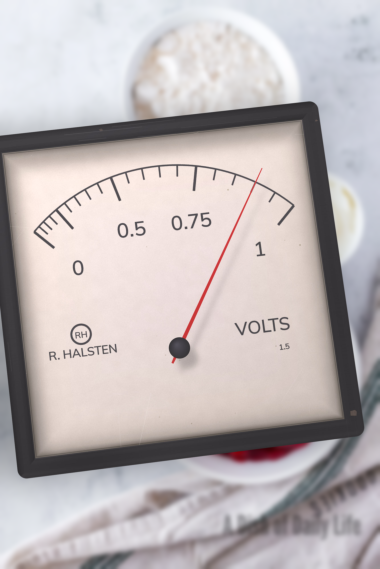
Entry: **0.9** V
